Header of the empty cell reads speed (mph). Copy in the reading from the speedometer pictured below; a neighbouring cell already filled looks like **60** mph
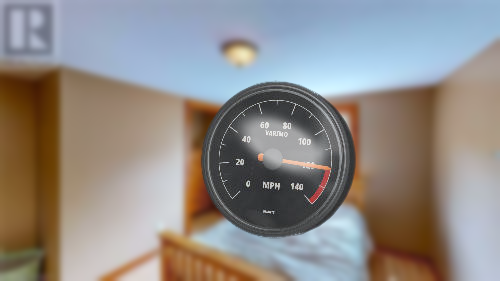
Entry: **120** mph
